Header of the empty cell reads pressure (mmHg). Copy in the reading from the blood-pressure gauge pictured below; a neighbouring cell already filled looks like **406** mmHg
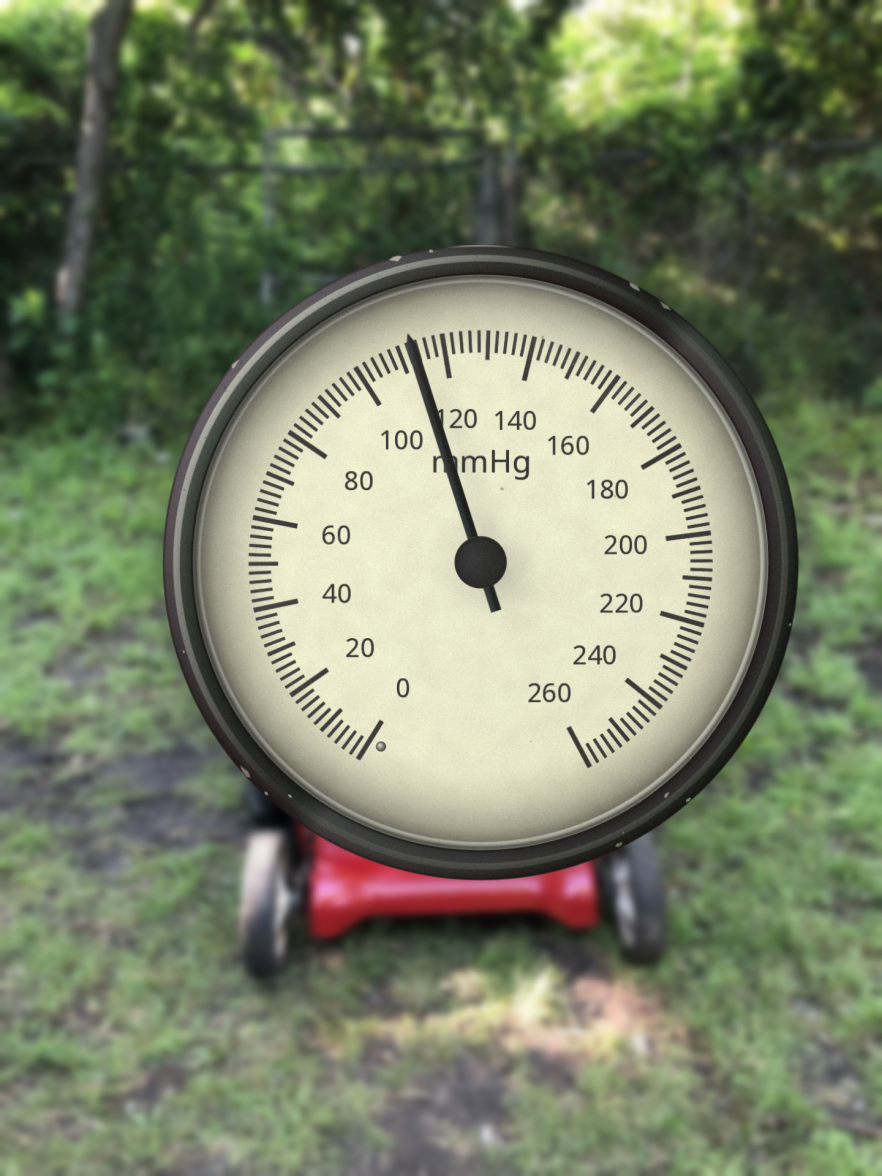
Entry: **113** mmHg
